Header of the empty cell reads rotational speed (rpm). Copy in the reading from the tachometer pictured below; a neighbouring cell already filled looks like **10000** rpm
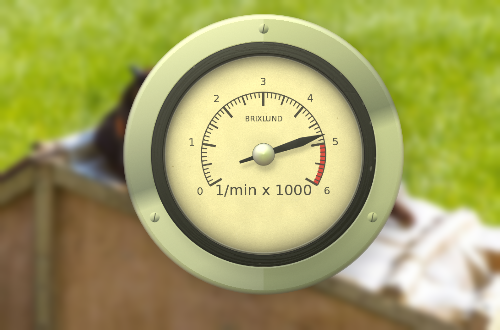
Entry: **4800** rpm
